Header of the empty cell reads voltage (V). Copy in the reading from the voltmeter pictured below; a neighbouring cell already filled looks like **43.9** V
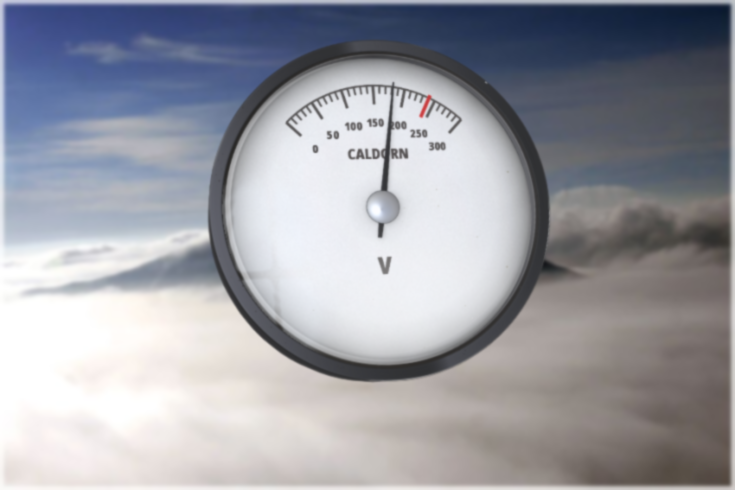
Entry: **180** V
